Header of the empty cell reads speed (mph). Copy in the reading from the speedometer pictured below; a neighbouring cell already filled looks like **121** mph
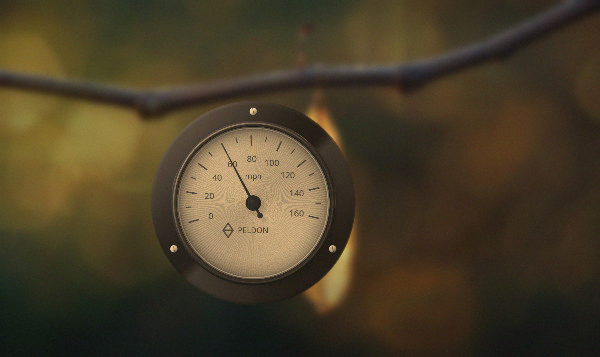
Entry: **60** mph
